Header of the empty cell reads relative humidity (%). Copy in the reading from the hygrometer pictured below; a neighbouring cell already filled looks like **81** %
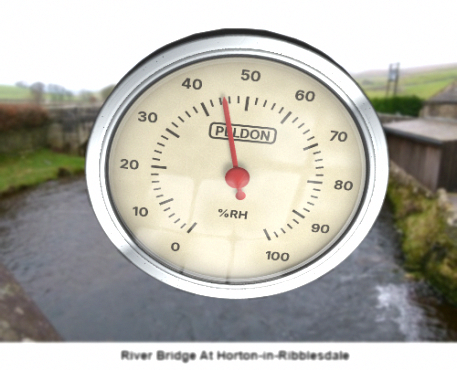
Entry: **45** %
